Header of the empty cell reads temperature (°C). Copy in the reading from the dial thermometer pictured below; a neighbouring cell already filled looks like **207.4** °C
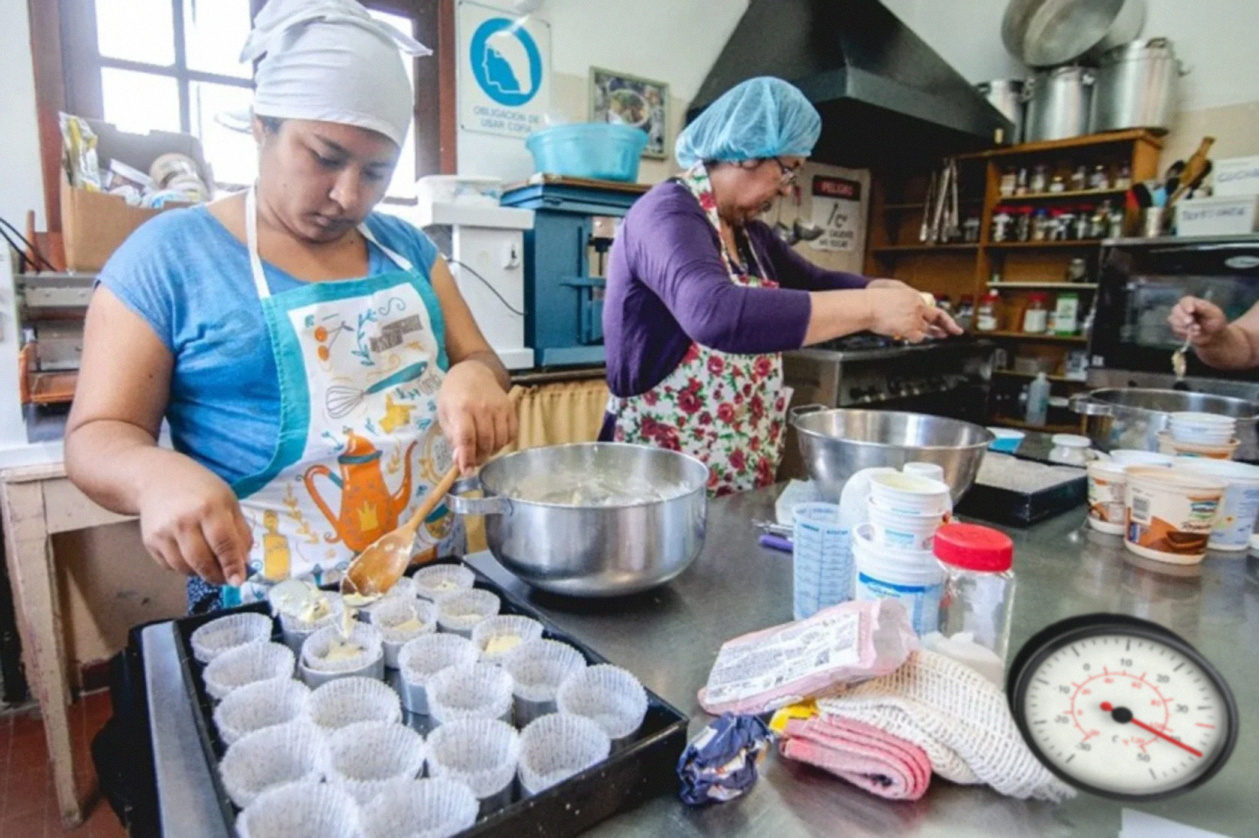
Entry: **40** °C
